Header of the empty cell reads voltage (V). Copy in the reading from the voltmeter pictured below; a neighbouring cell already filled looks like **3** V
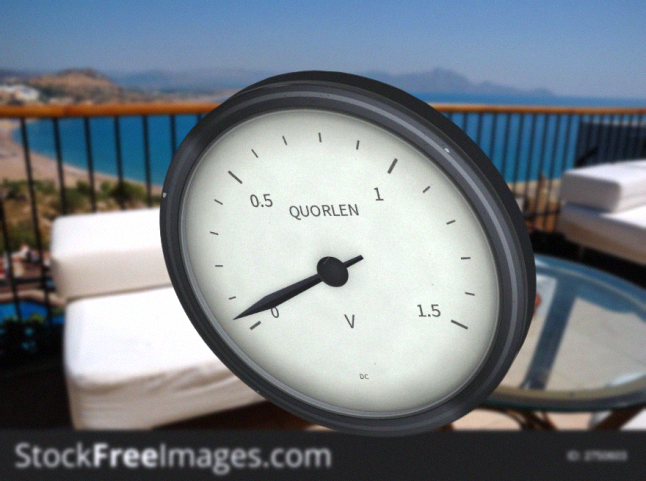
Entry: **0.05** V
